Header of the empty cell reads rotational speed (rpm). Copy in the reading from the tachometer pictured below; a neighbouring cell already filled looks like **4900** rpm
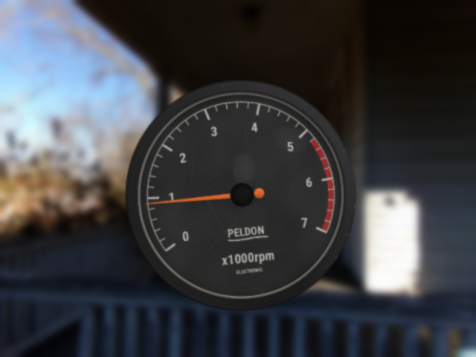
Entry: **900** rpm
